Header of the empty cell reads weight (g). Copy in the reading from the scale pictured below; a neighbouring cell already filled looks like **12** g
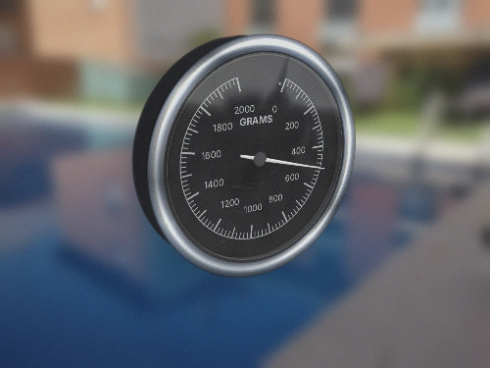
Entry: **500** g
